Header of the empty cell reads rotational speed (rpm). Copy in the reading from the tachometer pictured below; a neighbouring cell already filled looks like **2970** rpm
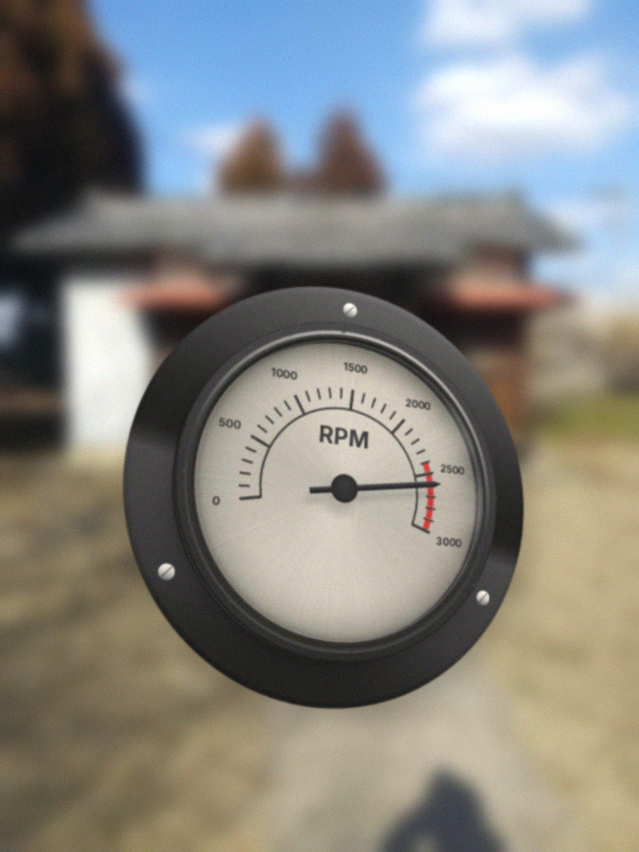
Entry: **2600** rpm
